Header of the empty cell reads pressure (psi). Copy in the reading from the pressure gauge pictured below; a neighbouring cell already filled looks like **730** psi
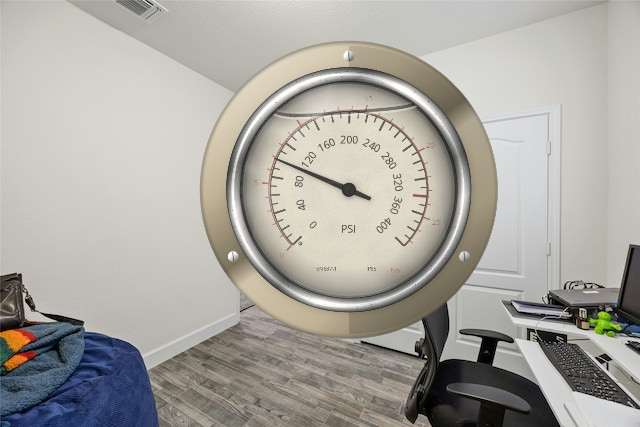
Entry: **100** psi
